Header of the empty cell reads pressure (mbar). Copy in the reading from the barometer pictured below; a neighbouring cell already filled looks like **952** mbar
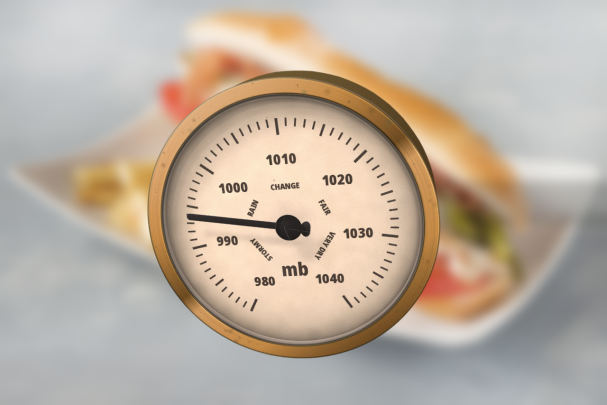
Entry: **994** mbar
